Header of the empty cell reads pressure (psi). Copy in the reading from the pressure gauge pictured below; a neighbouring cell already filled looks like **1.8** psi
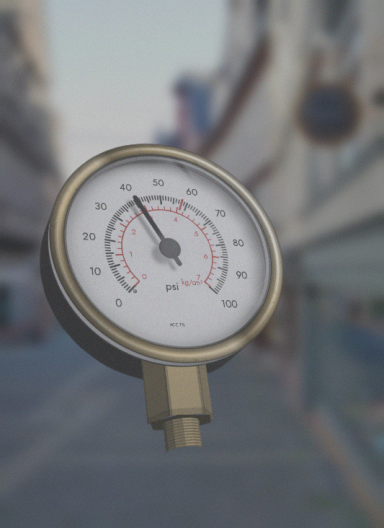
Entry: **40** psi
